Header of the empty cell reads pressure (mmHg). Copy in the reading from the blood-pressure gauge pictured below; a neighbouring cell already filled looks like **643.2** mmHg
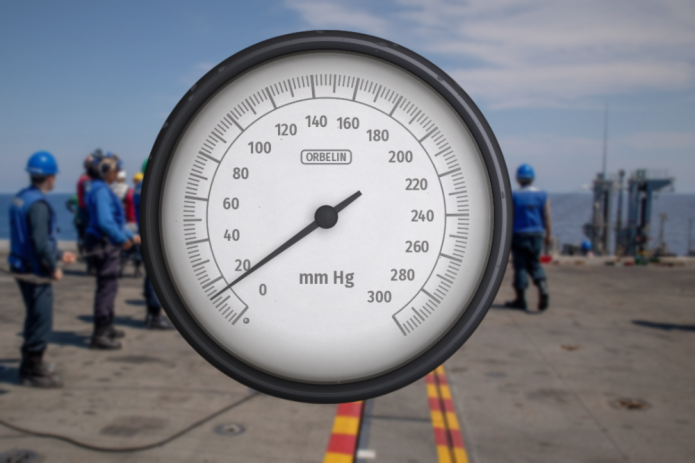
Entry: **14** mmHg
